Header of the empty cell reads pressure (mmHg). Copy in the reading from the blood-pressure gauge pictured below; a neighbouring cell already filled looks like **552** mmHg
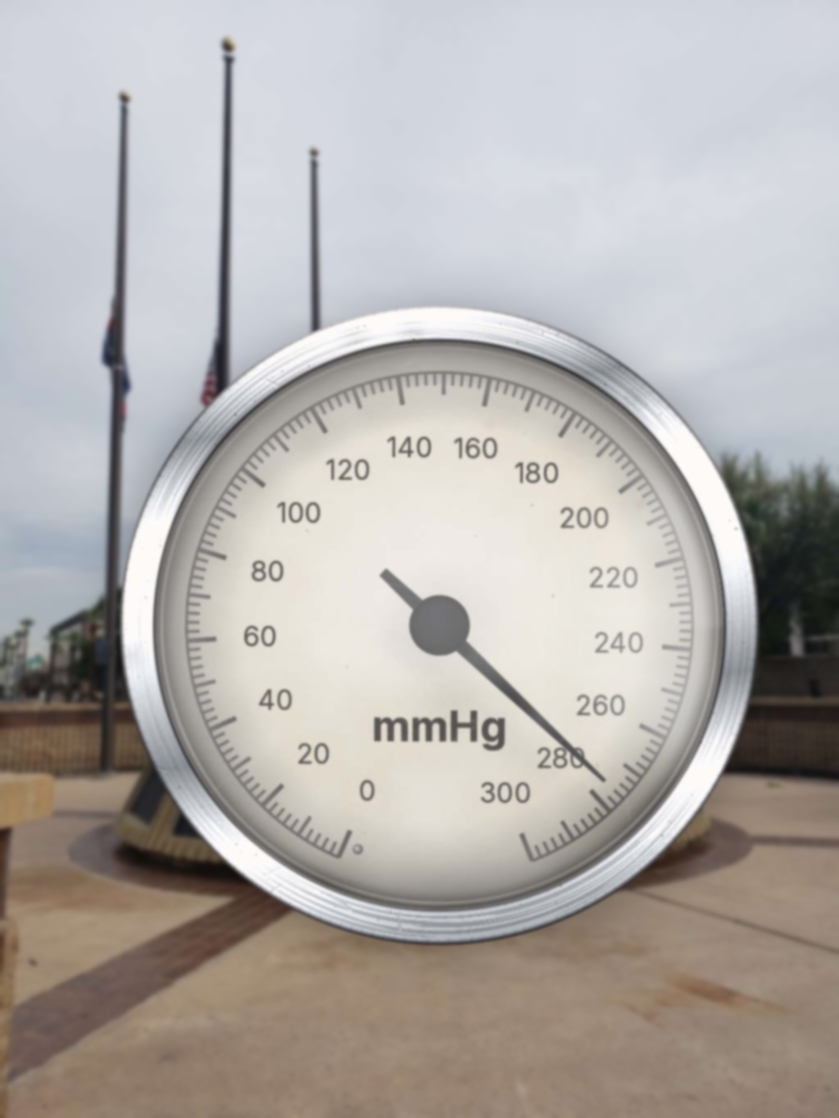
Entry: **276** mmHg
